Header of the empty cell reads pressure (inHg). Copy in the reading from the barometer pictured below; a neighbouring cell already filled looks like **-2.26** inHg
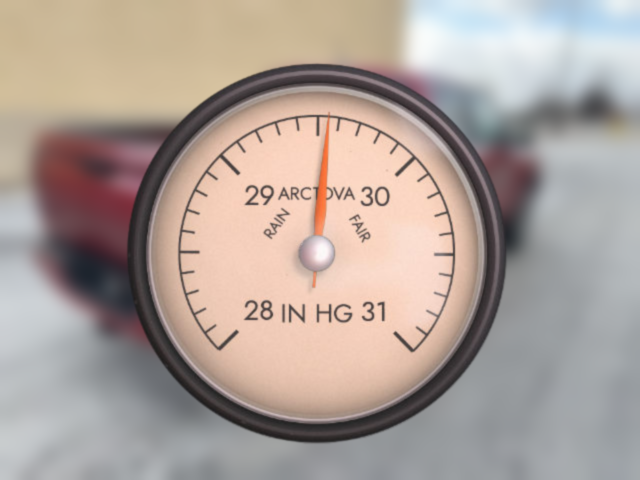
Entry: **29.55** inHg
